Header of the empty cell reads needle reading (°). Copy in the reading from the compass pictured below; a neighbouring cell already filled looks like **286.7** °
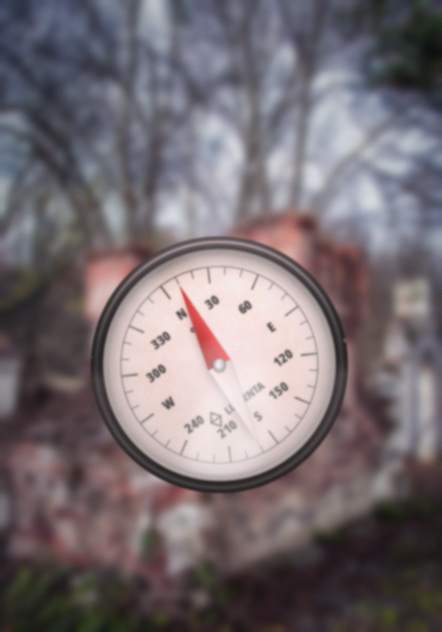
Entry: **10** °
